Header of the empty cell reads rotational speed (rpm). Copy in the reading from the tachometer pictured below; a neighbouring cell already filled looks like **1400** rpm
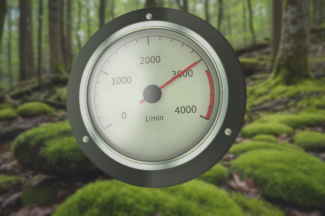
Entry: **3000** rpm
